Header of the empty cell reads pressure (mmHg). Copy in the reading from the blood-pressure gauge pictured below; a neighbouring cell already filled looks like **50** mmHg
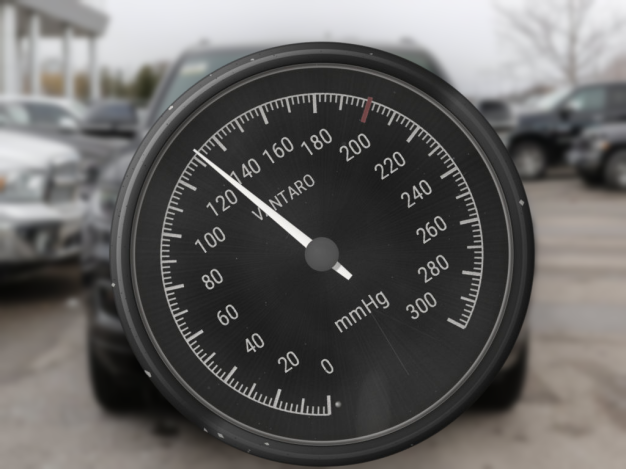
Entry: **132** mmHg
